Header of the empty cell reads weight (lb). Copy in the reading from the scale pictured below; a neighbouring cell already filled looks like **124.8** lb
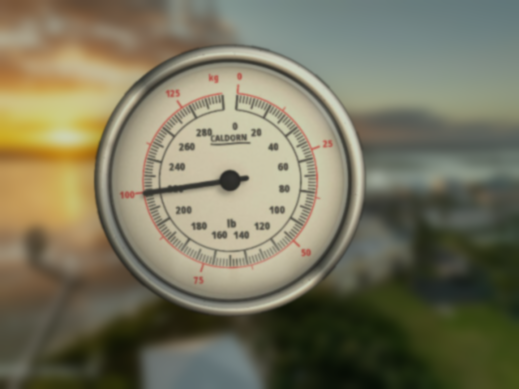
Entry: **220** lb
